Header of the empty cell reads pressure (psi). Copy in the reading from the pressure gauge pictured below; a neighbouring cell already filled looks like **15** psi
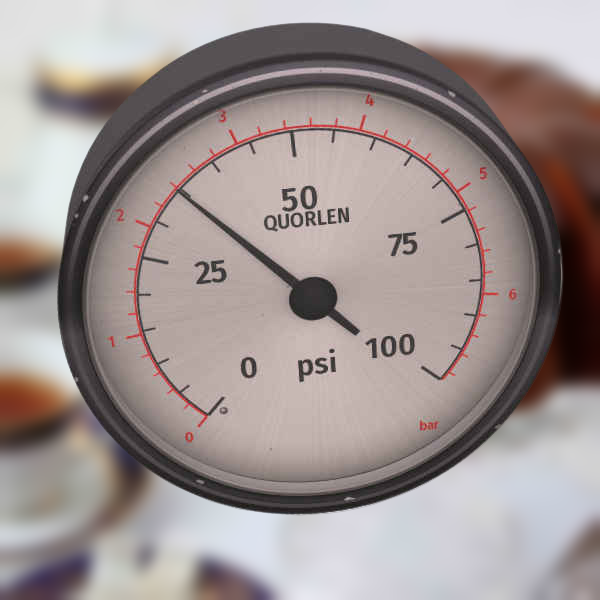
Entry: **35** psi
